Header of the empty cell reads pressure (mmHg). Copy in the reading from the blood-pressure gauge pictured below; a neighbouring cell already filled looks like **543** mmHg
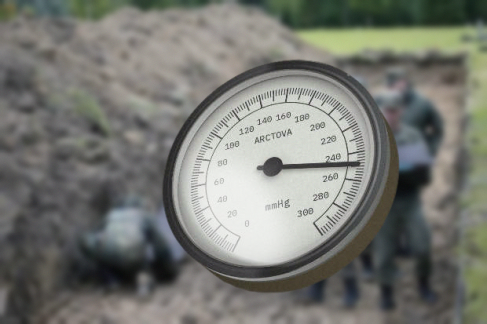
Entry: **250** mmHg
